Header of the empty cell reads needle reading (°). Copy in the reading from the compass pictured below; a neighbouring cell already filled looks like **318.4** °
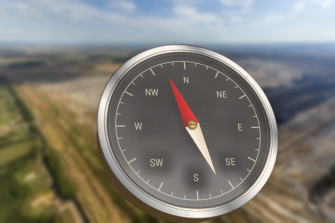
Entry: **340** °
